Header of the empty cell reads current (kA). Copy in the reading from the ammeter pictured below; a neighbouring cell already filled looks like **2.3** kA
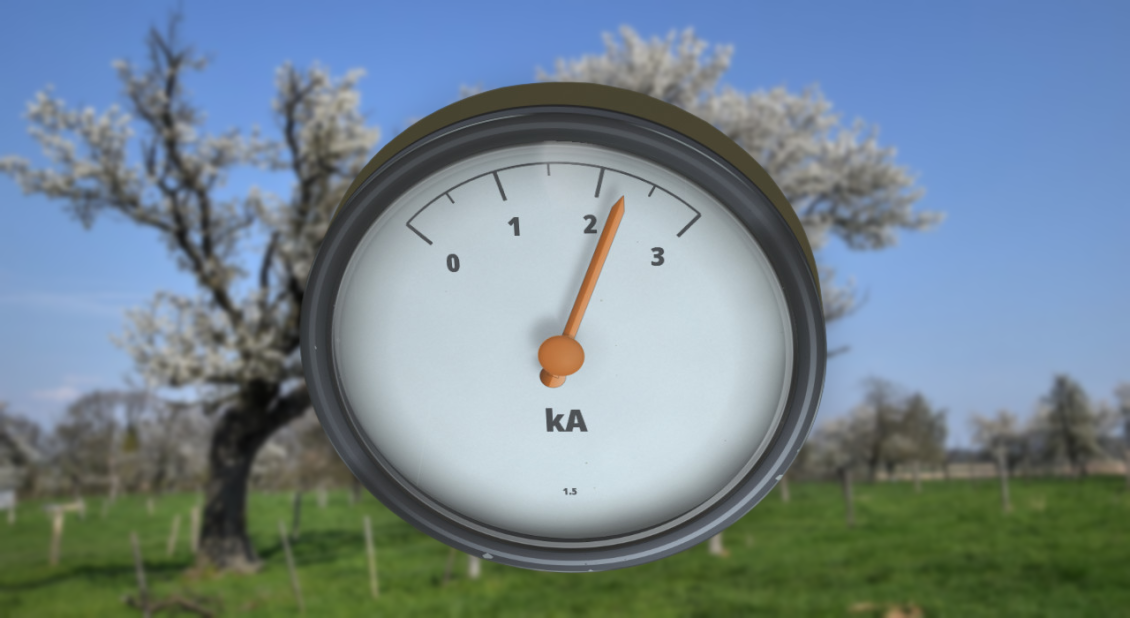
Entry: **2.25** kA
